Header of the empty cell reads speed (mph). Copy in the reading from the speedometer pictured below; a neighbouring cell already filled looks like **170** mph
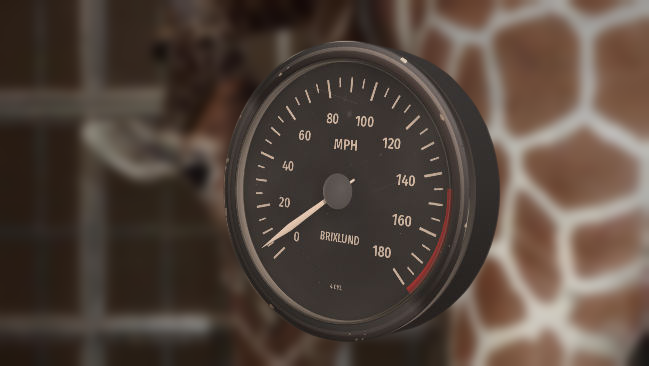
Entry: **5** mph
